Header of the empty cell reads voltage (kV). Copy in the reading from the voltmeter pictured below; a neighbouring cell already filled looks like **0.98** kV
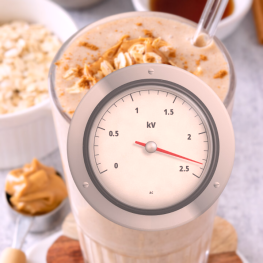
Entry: **2.35** kV
